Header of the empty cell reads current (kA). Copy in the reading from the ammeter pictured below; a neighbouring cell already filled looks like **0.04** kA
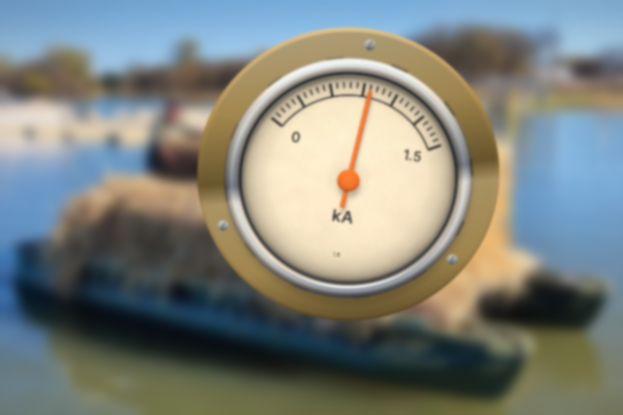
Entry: **0.8** kA
